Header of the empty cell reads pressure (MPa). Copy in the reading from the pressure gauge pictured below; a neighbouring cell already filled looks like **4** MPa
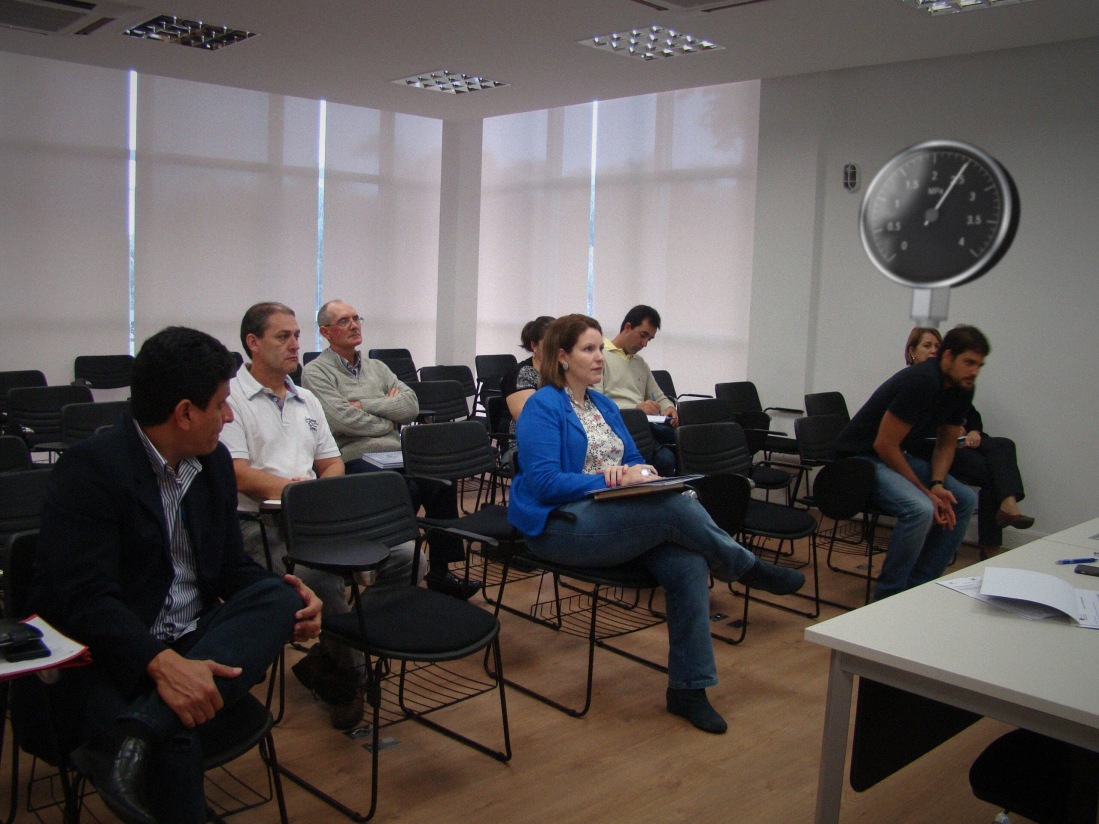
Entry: **2.5** MPa
